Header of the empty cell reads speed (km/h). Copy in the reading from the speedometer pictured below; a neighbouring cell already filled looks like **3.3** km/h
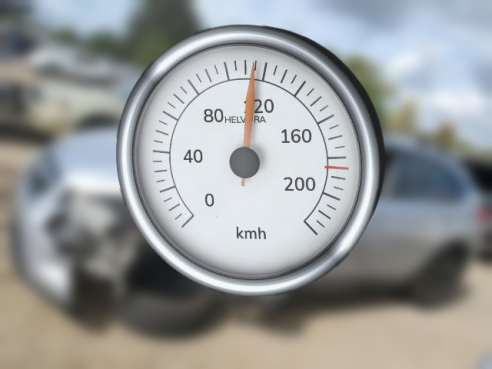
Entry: **115** km/h
